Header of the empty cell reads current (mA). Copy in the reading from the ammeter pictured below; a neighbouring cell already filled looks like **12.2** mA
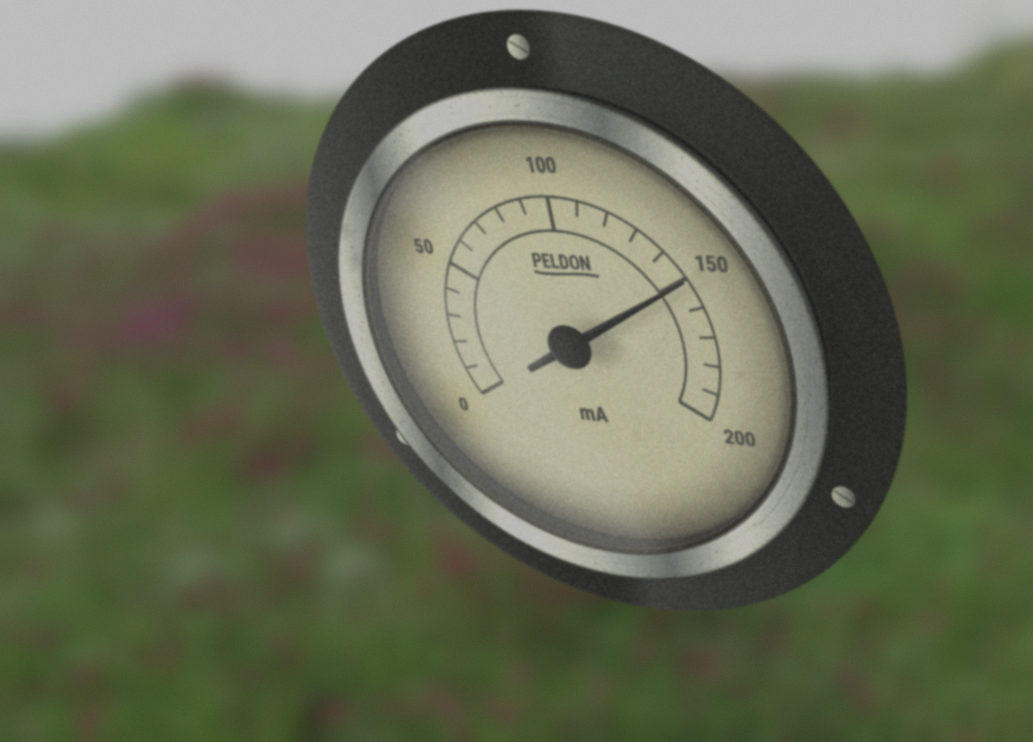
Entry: **150** mA
